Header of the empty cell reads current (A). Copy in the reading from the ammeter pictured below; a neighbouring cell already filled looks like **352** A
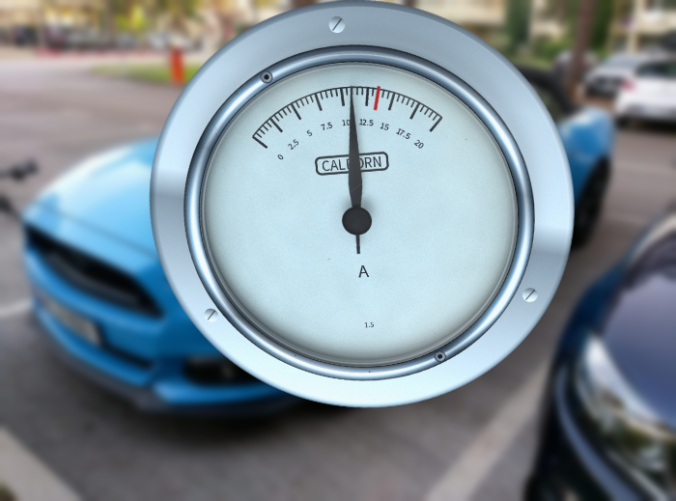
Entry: **11** A
